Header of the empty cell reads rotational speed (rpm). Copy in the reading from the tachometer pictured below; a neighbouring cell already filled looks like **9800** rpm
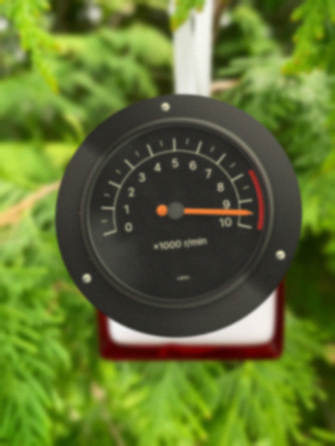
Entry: **9500** rpm
